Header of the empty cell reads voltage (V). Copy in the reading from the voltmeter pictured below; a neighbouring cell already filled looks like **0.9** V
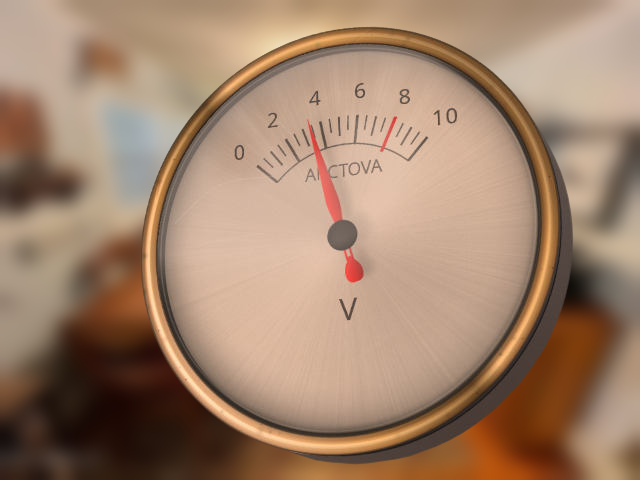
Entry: **3.5** V
